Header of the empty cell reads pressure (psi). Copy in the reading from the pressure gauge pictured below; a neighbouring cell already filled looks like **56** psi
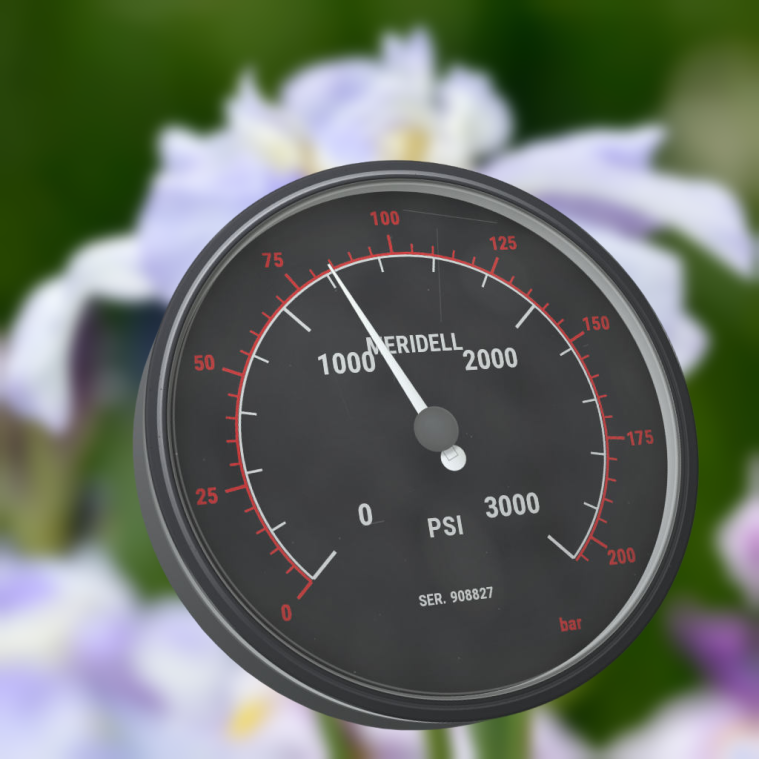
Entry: **1200** psi
